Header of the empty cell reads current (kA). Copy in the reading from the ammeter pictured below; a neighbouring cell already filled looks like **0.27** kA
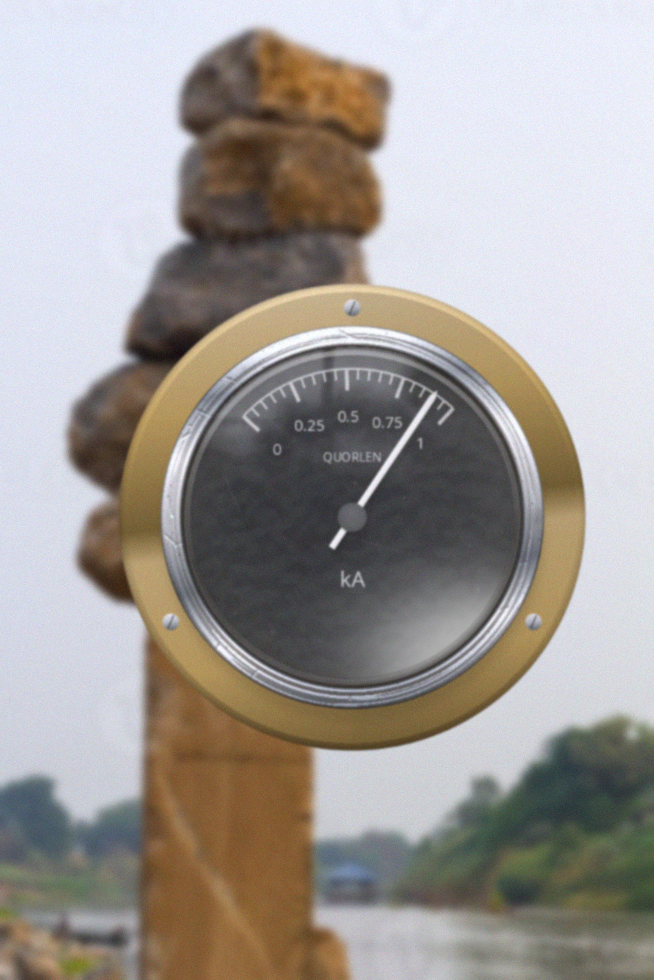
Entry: **0.9** kA
